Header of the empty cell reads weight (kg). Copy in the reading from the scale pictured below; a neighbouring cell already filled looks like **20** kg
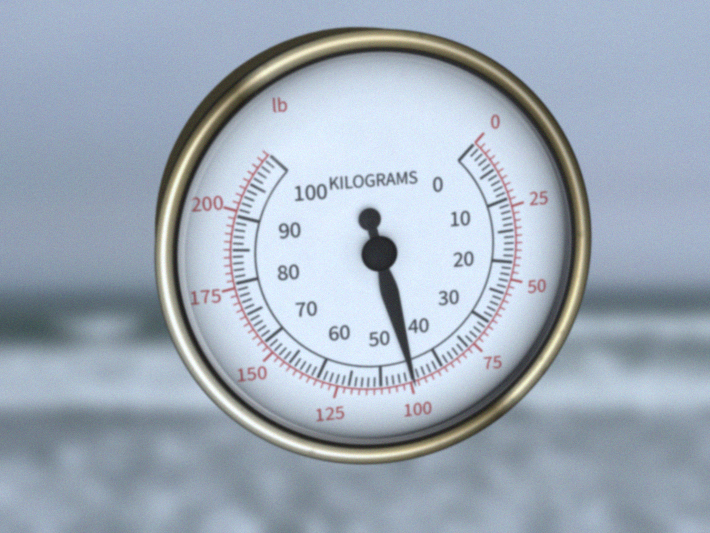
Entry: **45** kg
